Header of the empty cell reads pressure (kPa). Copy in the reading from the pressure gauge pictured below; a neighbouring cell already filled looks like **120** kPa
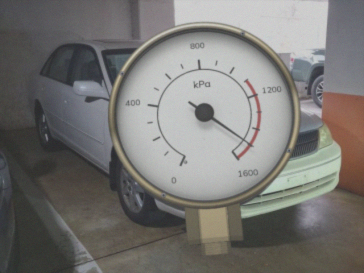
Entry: **1500** kPa
